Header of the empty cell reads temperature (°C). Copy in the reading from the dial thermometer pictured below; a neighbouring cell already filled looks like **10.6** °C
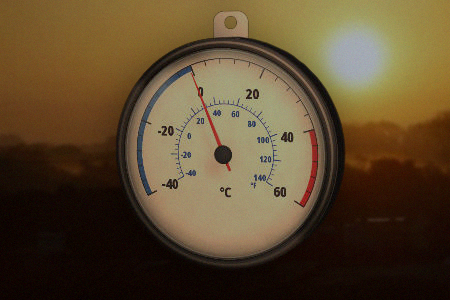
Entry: **0** °C
